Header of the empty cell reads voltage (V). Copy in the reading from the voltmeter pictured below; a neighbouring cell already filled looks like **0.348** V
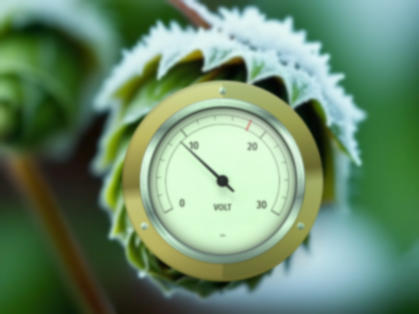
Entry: **9** V
